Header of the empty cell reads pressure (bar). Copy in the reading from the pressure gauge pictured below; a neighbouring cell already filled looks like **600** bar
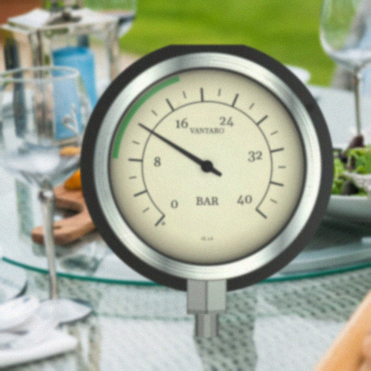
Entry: **12** bar
